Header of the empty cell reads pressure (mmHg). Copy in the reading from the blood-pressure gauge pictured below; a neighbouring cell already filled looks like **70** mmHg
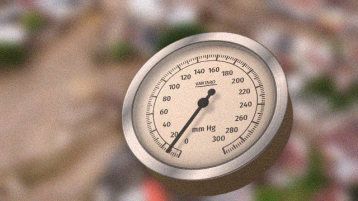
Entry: **10** mmHg
